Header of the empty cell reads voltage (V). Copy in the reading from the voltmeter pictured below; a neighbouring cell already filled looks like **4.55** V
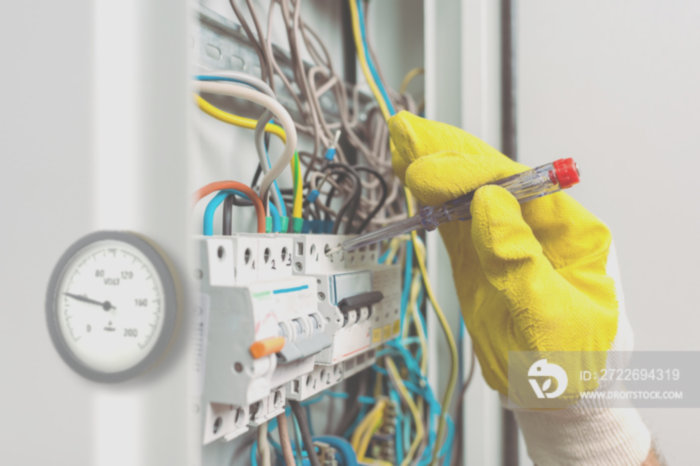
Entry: **40** V
